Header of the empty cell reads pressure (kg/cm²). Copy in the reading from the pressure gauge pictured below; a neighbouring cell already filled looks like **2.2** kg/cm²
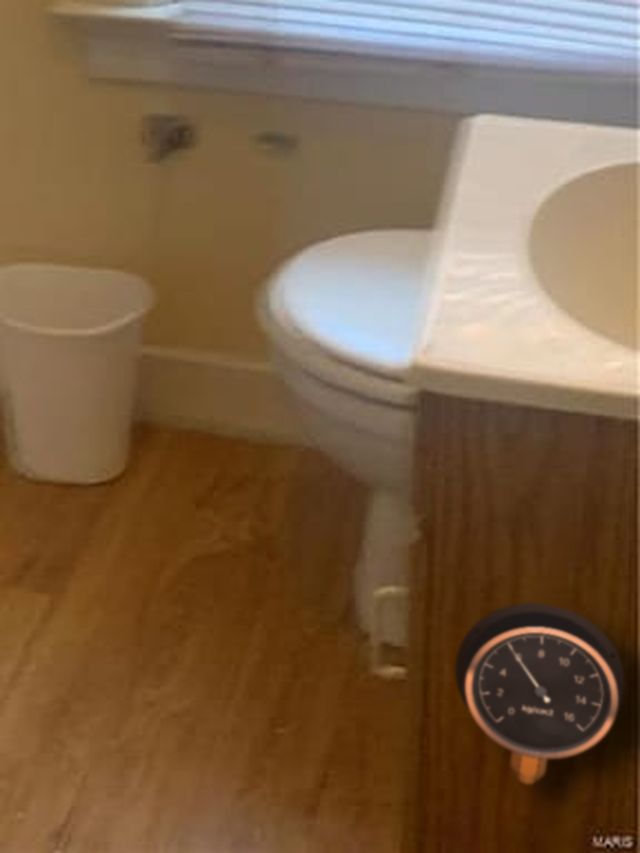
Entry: **6** kg/cm²
